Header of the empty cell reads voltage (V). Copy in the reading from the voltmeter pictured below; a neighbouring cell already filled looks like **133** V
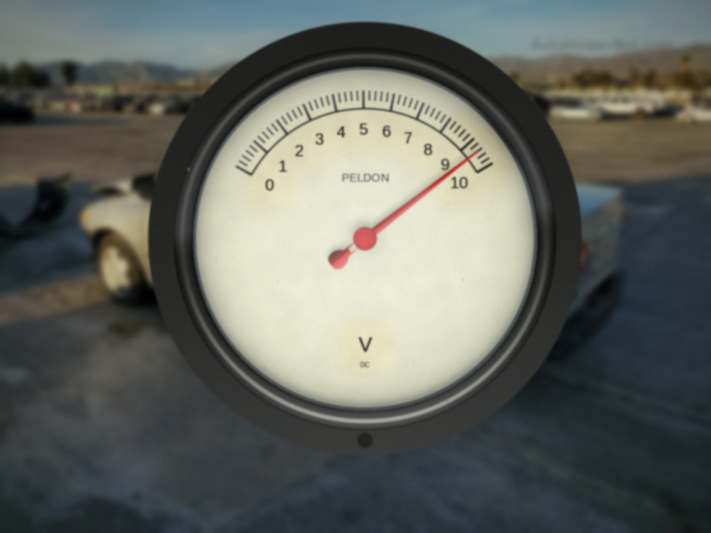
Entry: **9.4** V
